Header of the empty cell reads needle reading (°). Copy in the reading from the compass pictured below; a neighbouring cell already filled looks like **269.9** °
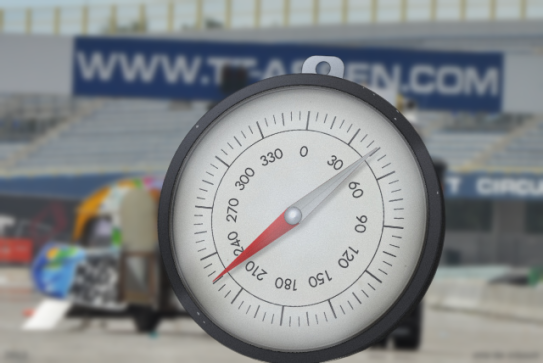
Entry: **225** °
